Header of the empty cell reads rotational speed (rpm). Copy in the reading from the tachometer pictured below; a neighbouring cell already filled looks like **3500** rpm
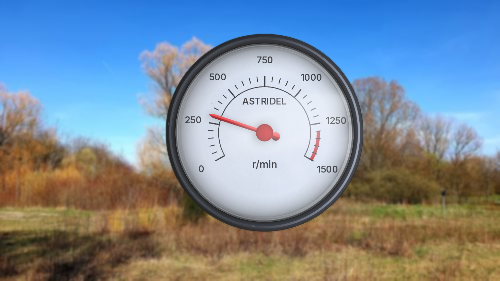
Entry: **300** rpm
